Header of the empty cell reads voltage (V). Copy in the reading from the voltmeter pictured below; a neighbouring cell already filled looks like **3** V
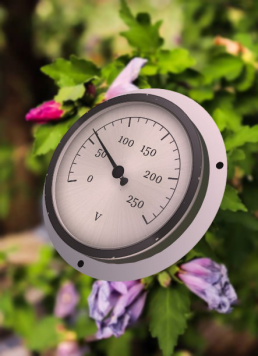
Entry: **60** V
